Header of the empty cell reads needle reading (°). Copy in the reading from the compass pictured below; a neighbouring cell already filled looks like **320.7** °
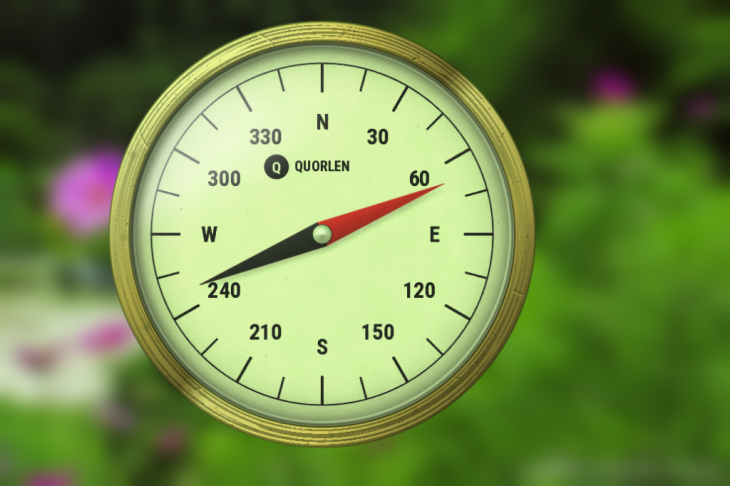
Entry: **67.5** °
